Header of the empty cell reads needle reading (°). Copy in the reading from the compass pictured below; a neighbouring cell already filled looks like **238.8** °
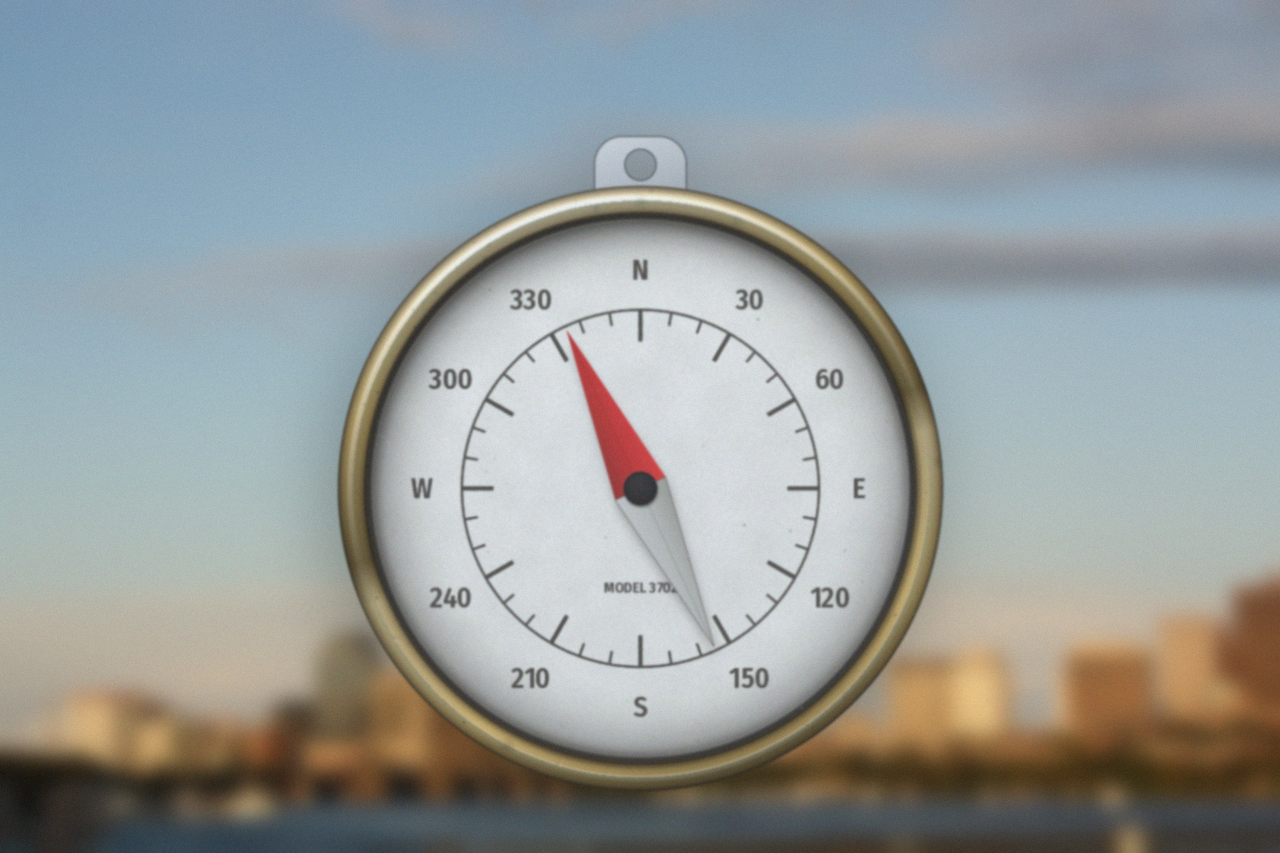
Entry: **335** °
